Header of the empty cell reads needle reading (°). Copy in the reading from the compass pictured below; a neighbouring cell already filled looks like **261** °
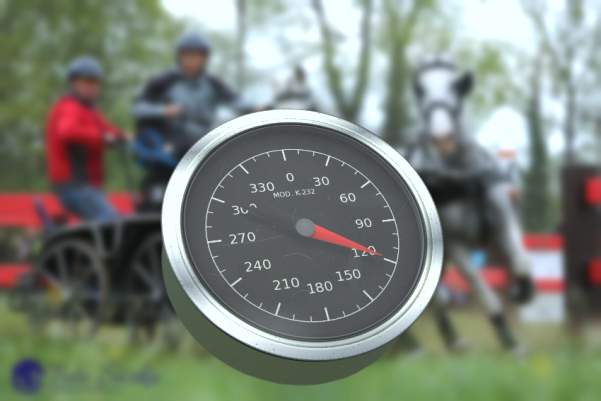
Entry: **120** °
